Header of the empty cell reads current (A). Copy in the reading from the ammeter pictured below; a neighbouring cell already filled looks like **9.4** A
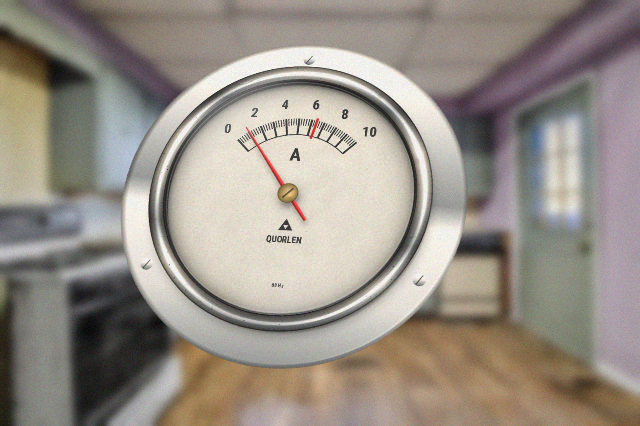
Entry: **1** A
